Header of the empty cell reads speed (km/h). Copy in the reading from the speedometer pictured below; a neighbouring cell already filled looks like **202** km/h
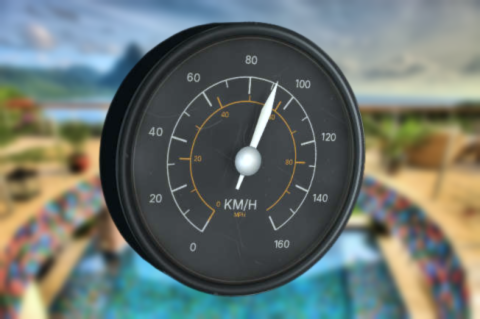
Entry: **90** km/h
